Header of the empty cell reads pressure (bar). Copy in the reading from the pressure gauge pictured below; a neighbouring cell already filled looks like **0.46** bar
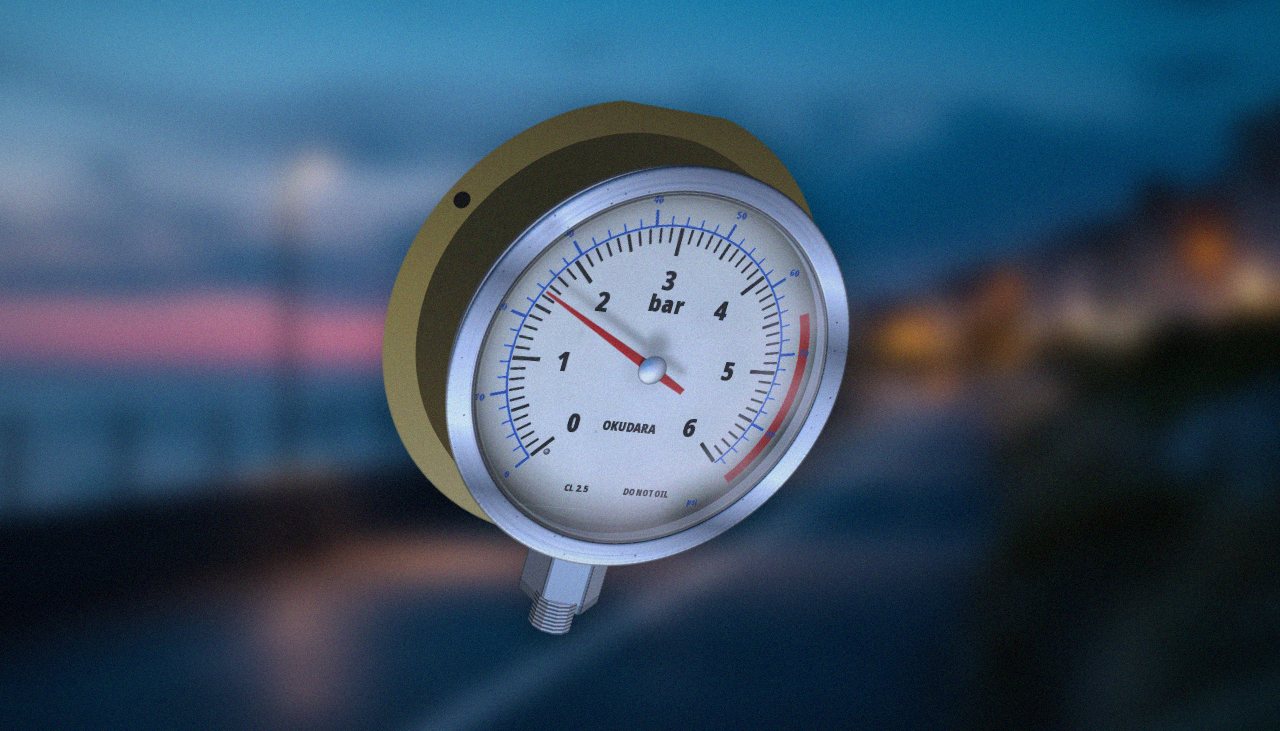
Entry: **1.65** bar
